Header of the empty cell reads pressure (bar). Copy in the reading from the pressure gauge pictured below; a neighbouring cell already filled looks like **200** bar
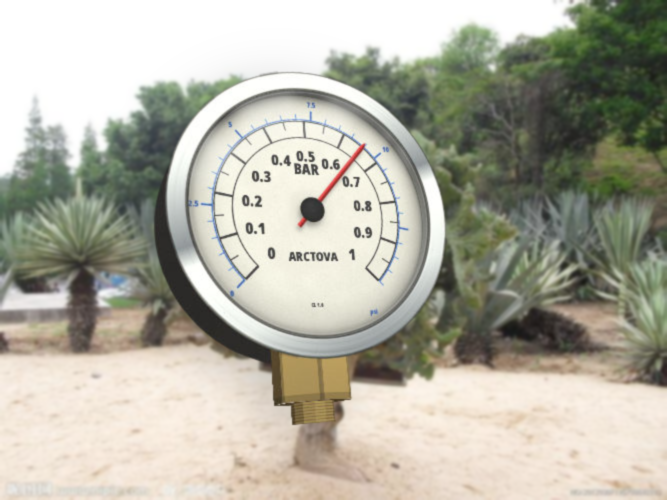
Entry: **0.65** bar
